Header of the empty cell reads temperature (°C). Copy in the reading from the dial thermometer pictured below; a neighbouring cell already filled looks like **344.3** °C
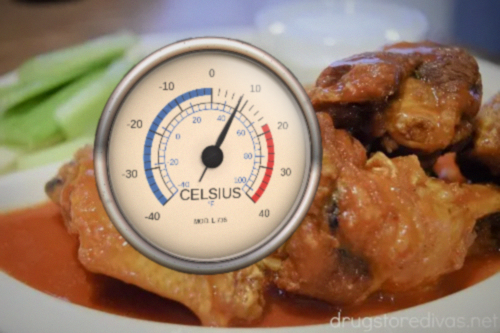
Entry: **8** °C
